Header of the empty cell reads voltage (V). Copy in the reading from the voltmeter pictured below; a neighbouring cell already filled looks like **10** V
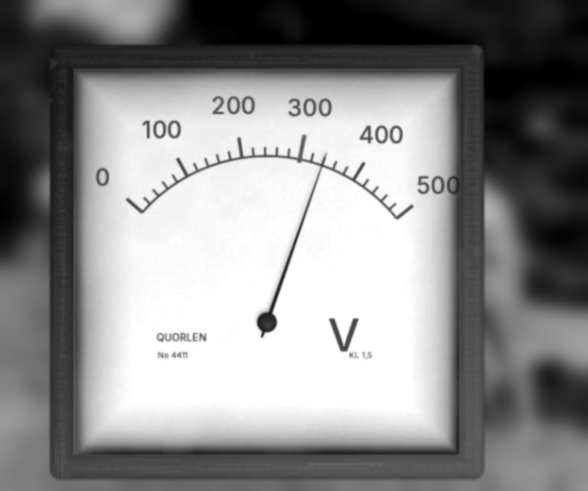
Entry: **340** V
